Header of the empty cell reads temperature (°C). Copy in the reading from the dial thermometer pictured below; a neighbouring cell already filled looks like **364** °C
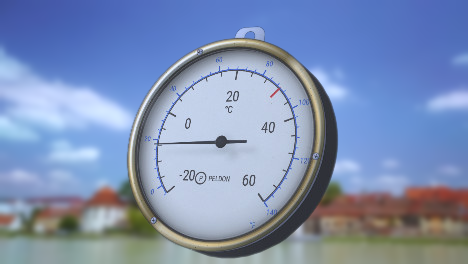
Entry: **-8** °C
